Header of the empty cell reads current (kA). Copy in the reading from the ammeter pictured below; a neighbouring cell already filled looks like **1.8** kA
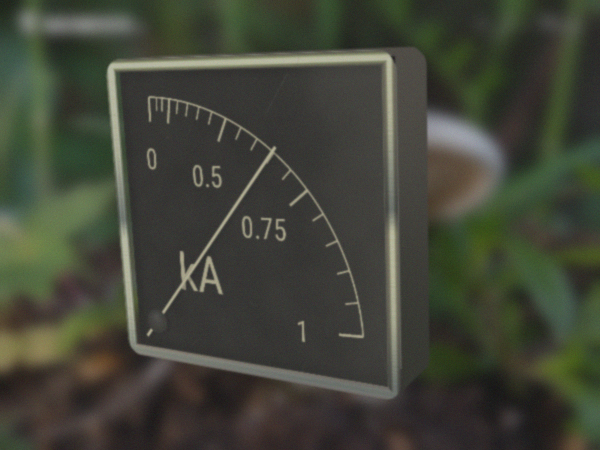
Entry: **0.65** kA
